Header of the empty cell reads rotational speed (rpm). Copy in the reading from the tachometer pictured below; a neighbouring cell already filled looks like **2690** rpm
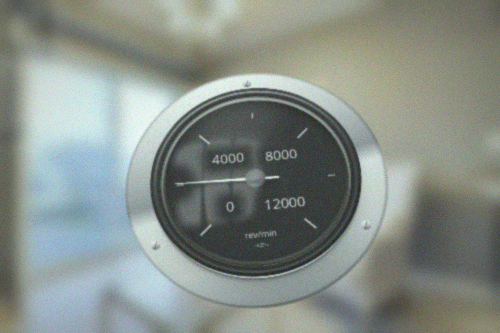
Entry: **2000** rpm
